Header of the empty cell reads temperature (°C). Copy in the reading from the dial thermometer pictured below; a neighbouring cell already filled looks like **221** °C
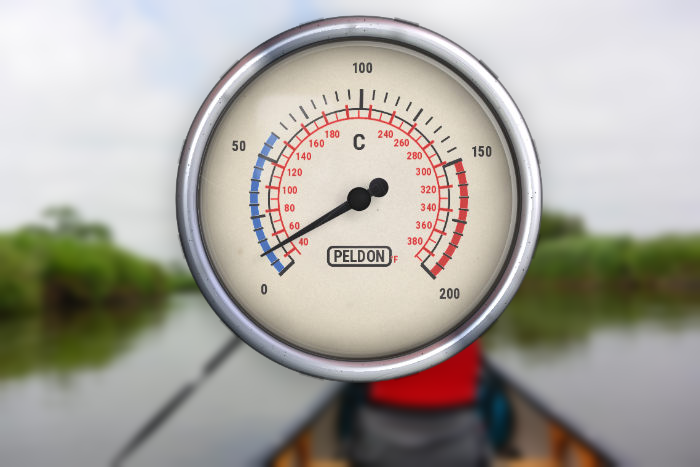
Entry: **10** °C
